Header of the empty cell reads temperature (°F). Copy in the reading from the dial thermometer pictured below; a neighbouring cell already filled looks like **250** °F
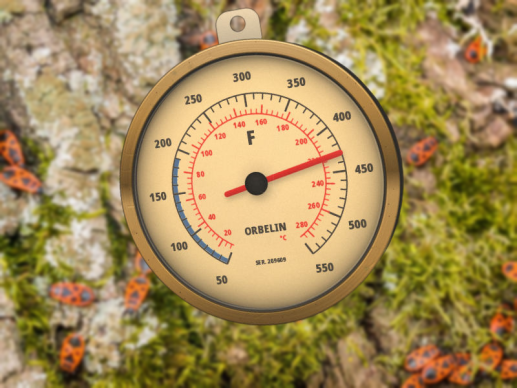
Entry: **430** °F
